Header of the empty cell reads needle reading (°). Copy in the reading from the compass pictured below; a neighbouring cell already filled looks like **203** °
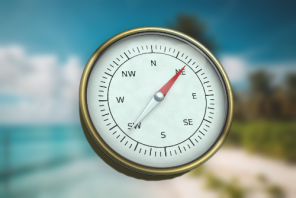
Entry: **45** °
